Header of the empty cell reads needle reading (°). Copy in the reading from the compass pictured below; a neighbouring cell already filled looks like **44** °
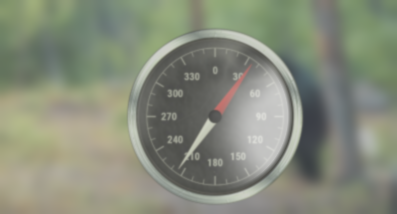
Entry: **35** °
